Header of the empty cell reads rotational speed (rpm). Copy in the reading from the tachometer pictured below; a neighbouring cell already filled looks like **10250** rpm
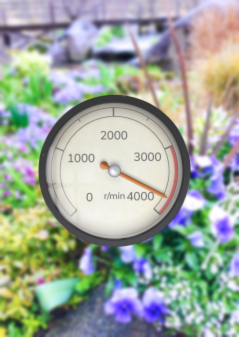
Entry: **3750** rpm
